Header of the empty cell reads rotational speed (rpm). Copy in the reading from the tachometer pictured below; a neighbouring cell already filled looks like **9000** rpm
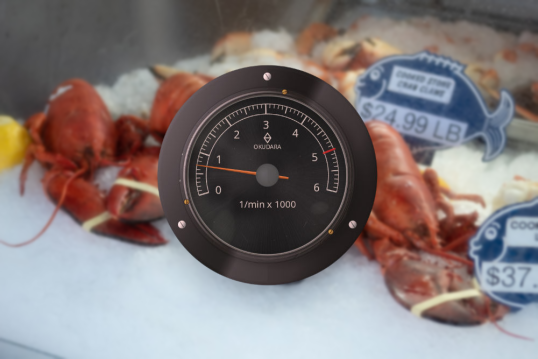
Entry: **700** rpm
